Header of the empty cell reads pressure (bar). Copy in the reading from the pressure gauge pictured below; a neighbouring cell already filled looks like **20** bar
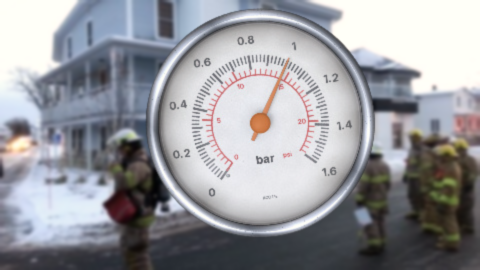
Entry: **1** bar
